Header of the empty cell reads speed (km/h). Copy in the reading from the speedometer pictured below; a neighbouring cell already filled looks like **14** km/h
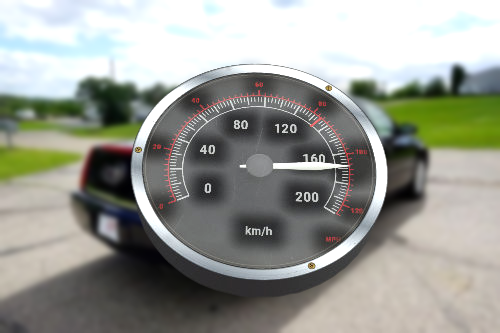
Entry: **170** km/h
